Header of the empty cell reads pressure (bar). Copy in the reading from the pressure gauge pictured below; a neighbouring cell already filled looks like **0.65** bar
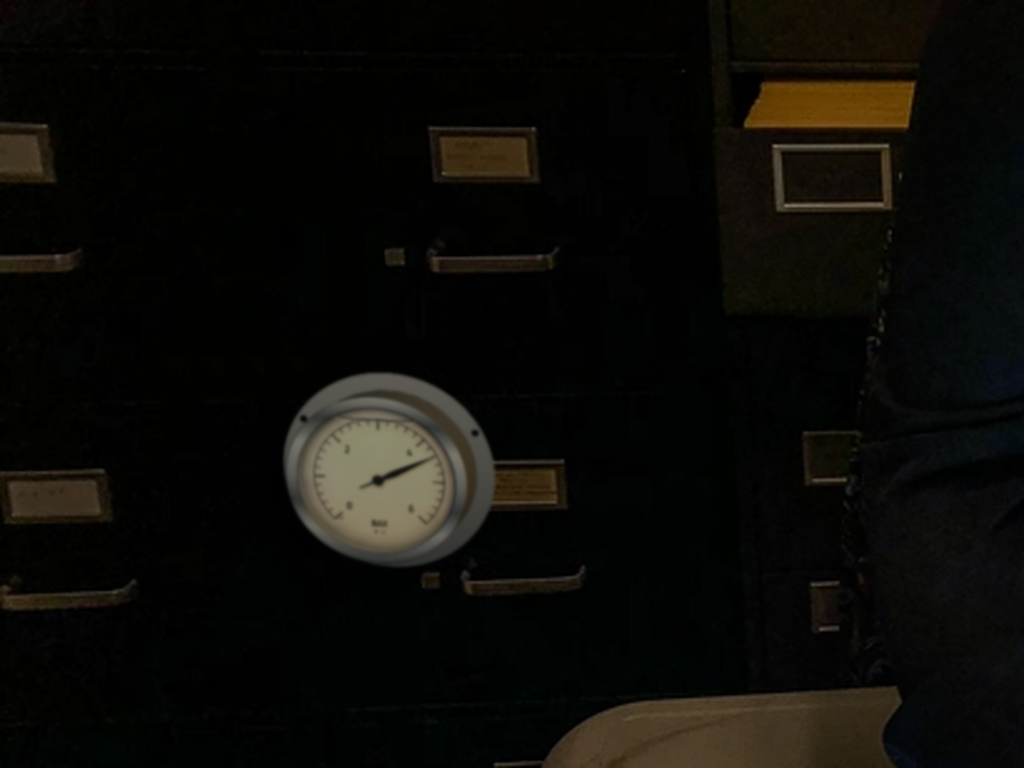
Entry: **4.4** bar
